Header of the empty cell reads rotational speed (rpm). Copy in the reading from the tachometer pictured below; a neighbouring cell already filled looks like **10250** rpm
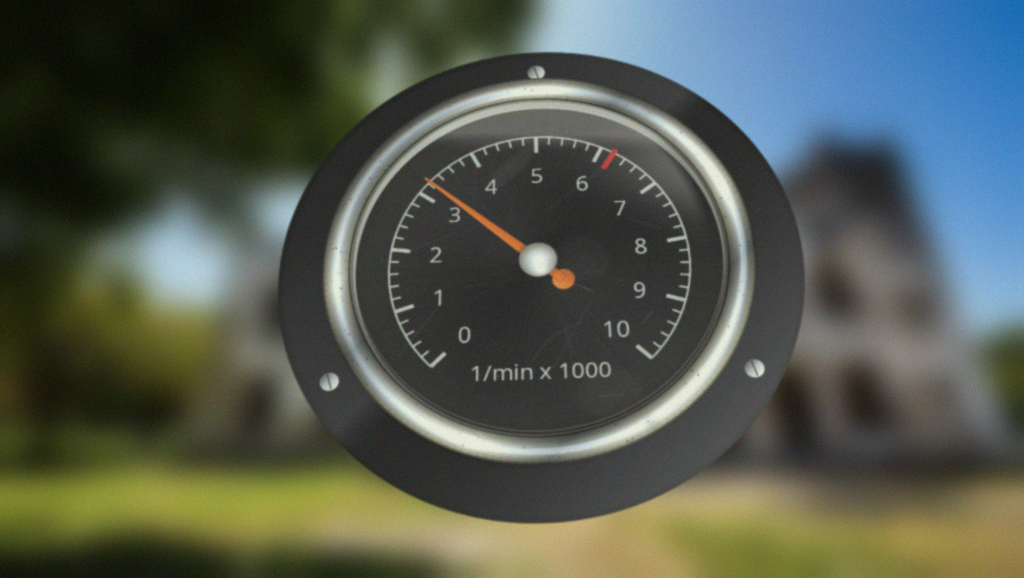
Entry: **3200** rpm
